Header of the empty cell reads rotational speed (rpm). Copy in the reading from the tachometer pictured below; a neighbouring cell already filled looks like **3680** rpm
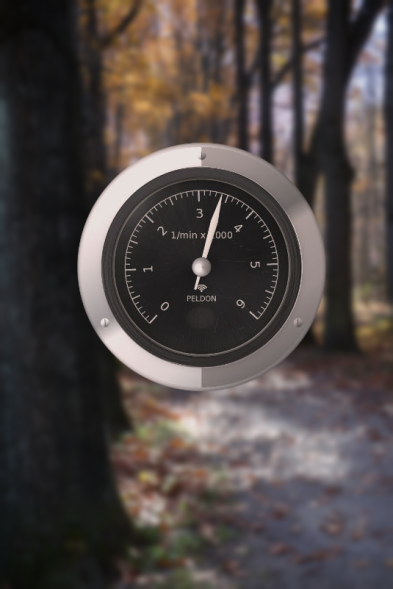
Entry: **3400** rpm
